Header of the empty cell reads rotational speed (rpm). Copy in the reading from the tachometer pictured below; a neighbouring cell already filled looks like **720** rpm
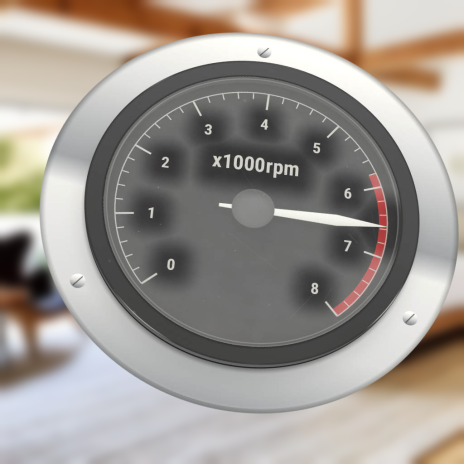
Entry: **6600** rpm
